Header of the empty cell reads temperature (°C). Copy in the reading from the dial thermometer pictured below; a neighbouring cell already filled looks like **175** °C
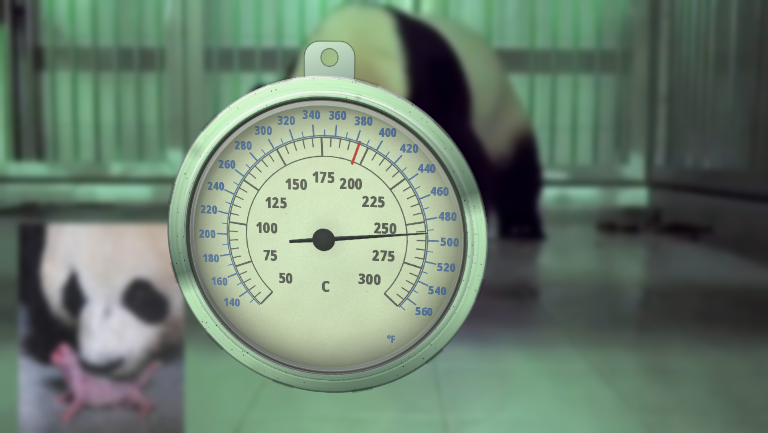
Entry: **255** °C
